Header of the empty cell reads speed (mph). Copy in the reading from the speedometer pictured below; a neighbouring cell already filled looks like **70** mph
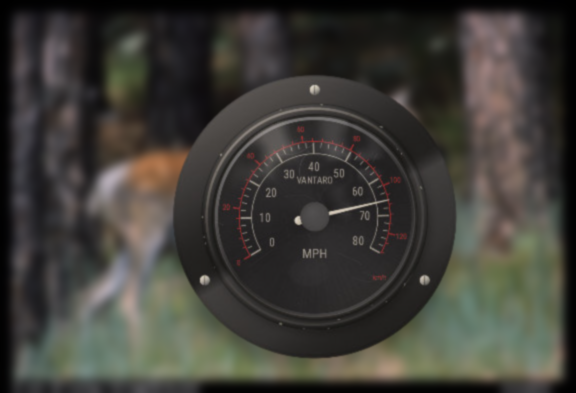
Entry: **66** mph
